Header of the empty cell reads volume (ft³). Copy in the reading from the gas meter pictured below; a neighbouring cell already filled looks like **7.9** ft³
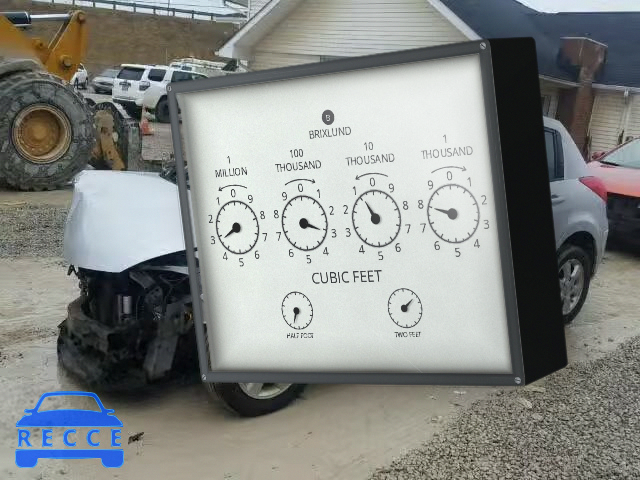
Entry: **330800** ft³
